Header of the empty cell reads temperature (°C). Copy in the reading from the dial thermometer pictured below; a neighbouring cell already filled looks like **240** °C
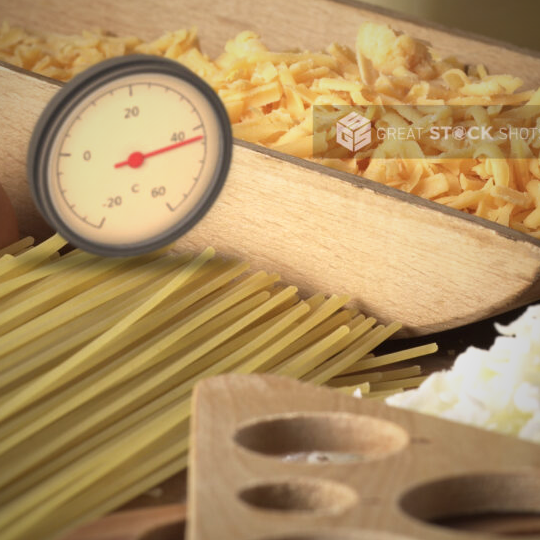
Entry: **42** °C
